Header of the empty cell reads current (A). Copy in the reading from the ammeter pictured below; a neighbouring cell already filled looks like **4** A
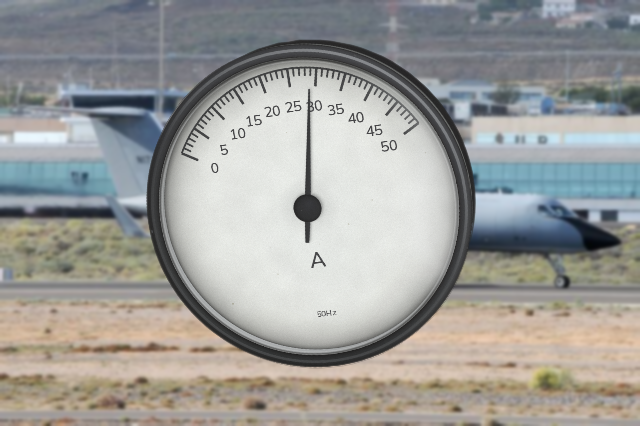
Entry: **29** A
